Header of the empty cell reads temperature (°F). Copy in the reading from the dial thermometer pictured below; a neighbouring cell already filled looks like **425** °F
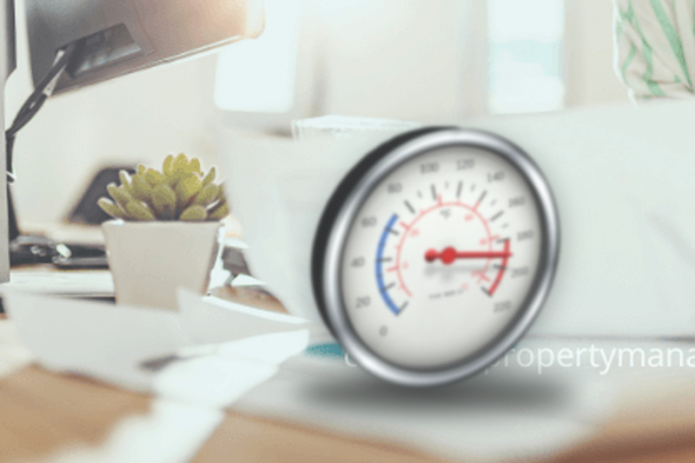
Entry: **190** °F
